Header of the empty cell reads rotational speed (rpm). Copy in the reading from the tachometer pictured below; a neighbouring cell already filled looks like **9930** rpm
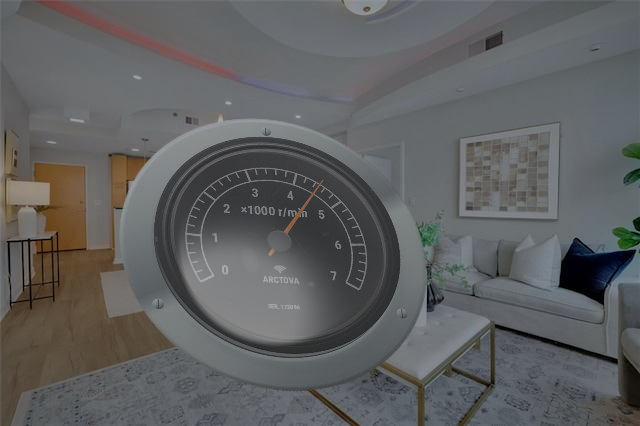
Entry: **4500** rpm
